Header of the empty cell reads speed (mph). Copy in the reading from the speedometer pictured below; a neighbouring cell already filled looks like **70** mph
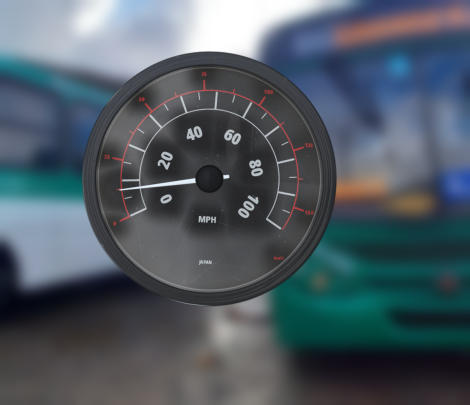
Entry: **7.5** mph
